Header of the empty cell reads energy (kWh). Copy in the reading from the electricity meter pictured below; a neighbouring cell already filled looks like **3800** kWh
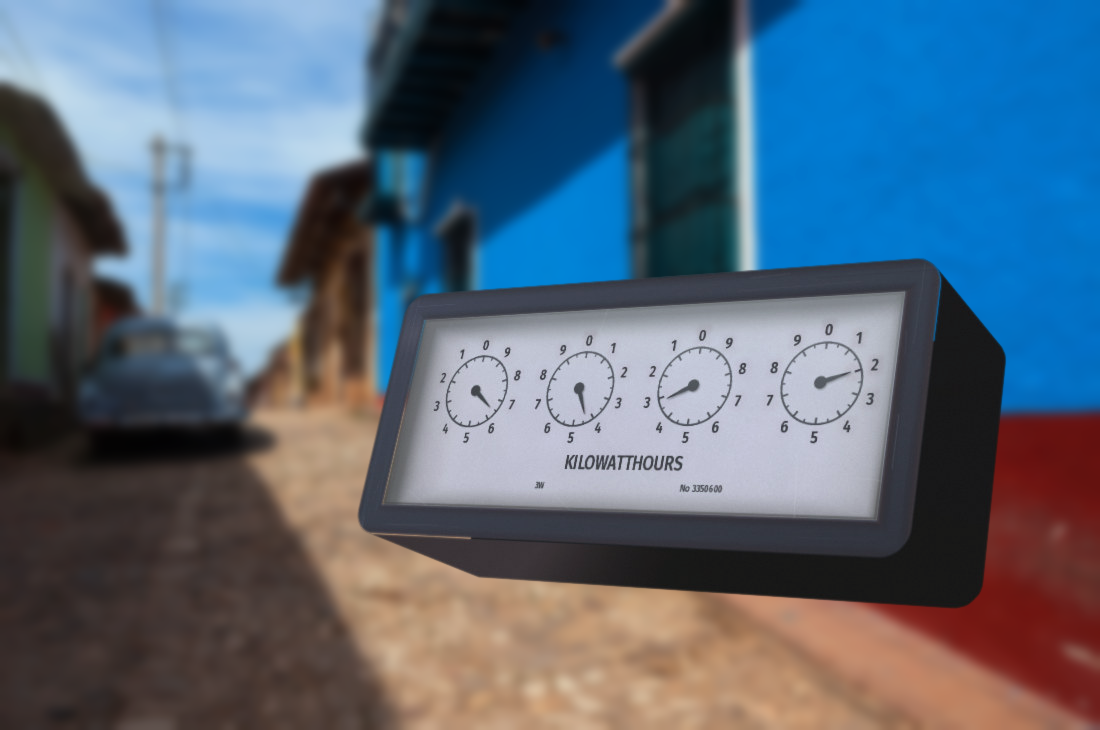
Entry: **6432** kWh
